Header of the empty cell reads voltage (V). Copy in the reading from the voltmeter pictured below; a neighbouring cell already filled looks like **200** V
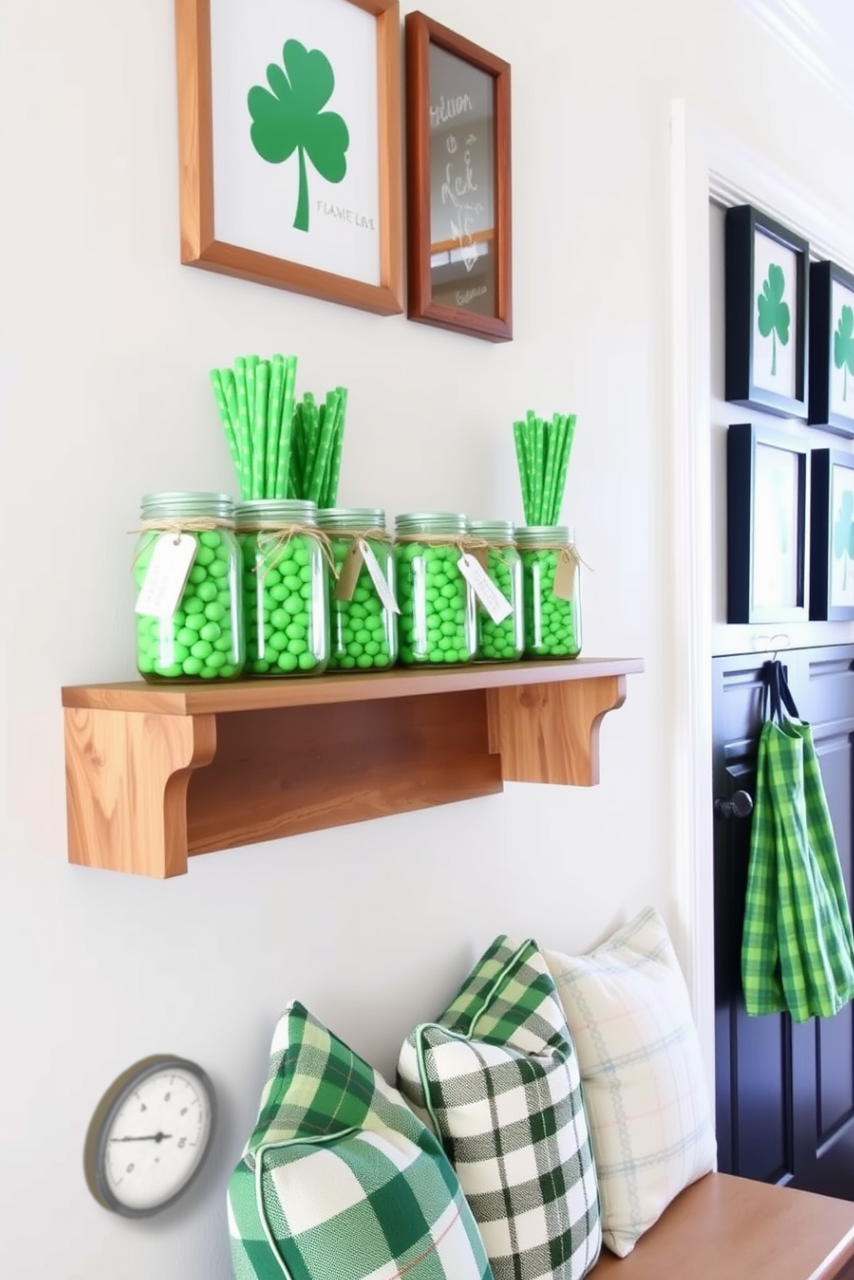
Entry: **2** V
